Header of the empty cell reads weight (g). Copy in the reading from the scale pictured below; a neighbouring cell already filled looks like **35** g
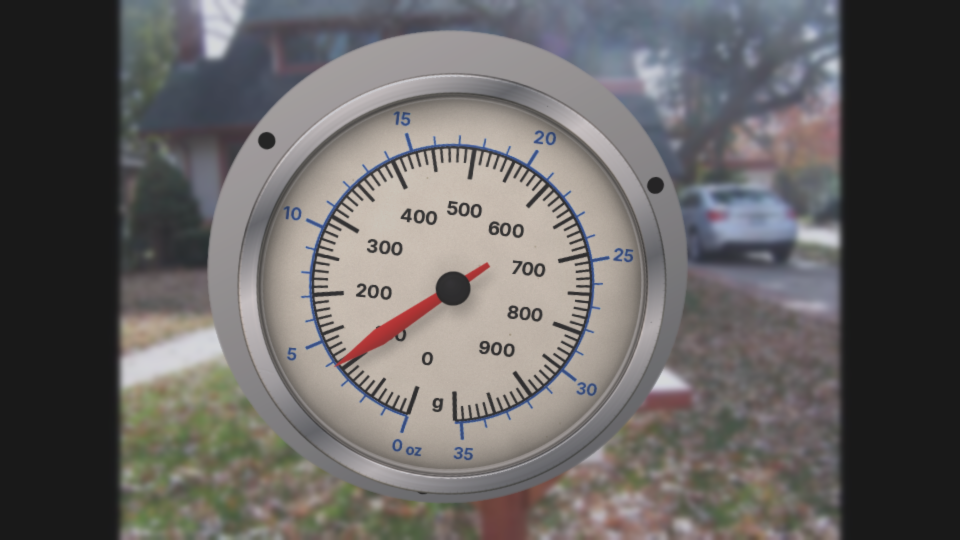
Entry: **110** g
